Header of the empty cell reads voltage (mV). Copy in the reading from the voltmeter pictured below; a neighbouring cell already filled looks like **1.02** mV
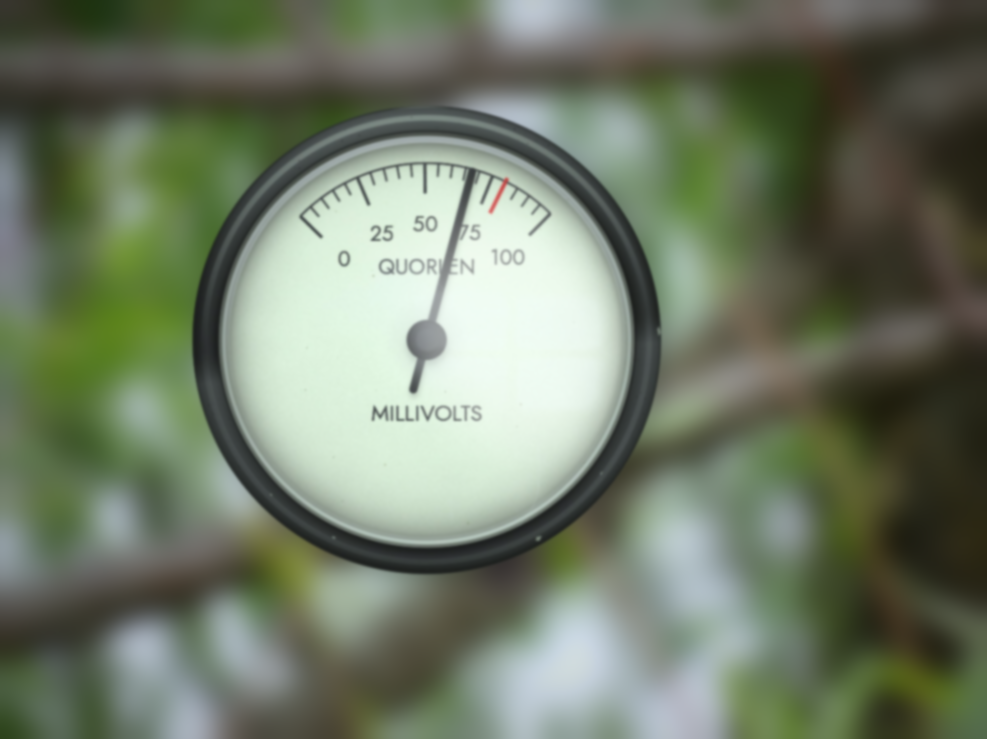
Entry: **67.5** mV
